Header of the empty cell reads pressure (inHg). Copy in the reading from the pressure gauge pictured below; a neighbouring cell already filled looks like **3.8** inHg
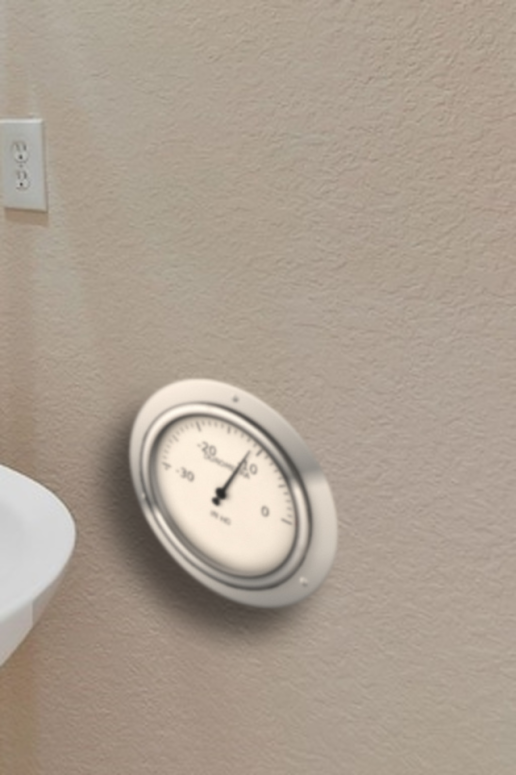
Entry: **-11** inHg
